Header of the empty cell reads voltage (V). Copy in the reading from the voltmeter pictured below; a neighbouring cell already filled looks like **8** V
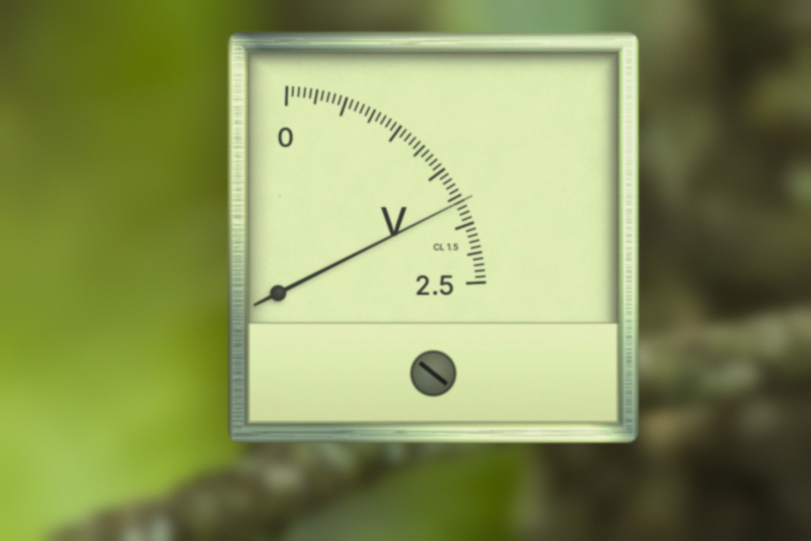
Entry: **1.8** V
